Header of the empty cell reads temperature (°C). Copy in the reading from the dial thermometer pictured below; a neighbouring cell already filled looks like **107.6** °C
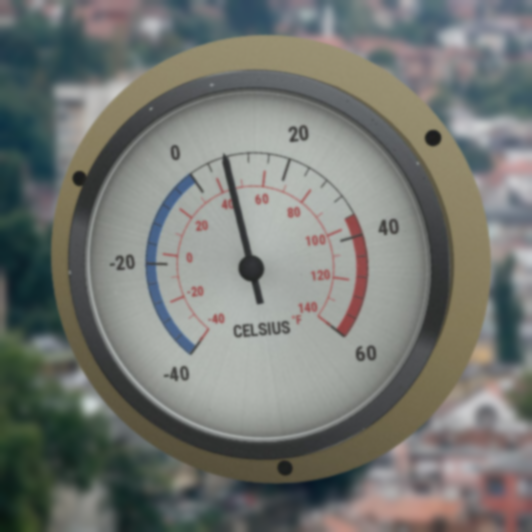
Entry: **8** °C
